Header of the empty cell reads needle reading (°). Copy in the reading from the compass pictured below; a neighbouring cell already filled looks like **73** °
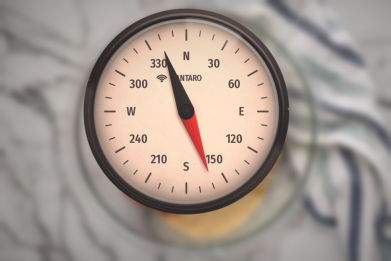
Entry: **160** °
